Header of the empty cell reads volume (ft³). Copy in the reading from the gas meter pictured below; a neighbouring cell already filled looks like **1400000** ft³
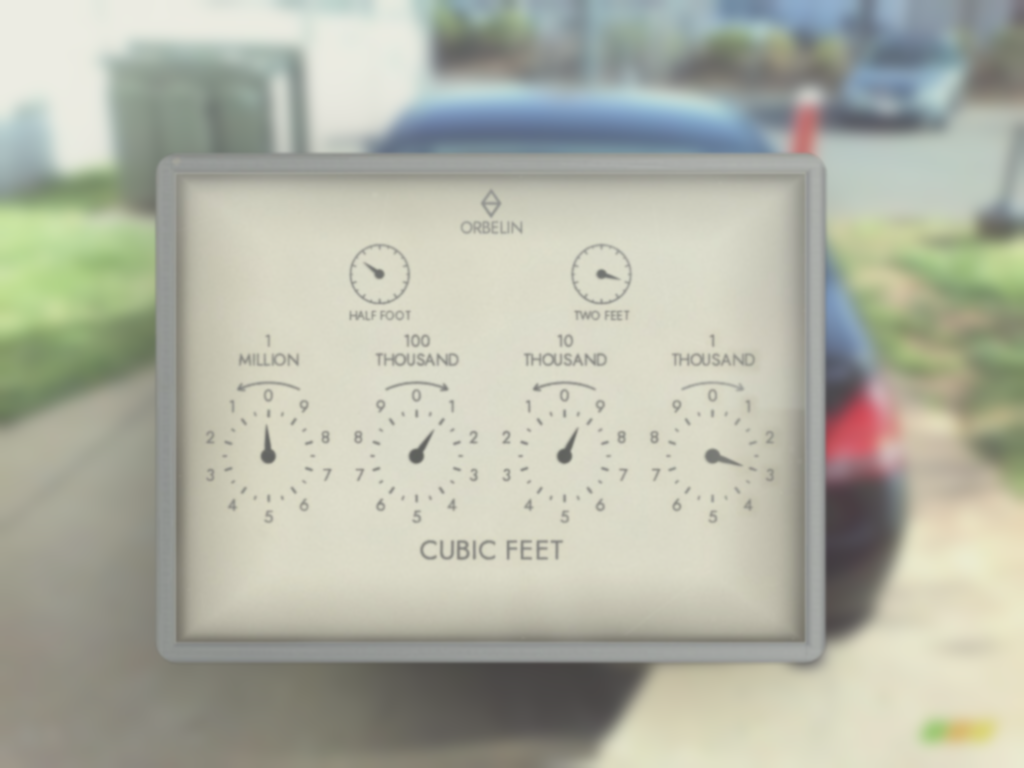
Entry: **9300** ft³
